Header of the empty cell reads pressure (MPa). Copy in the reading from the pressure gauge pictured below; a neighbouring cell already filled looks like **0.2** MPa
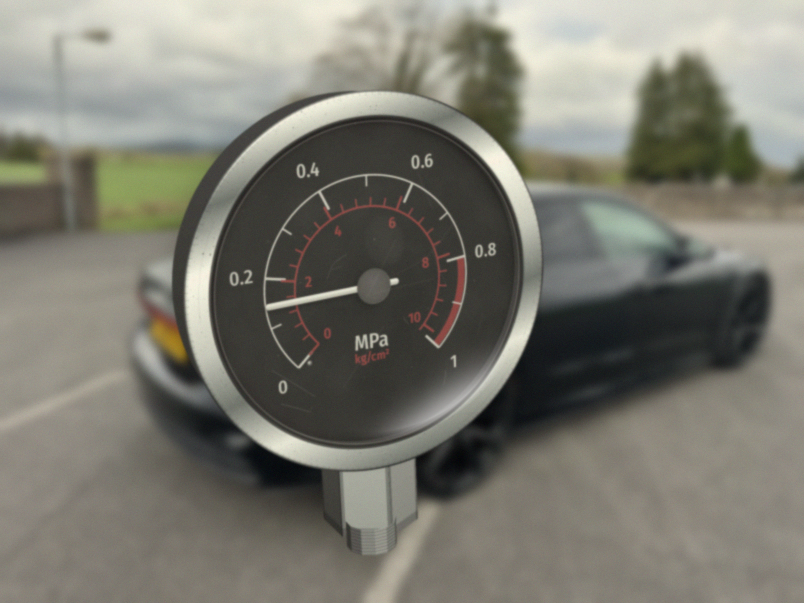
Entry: **0.15** MPa
